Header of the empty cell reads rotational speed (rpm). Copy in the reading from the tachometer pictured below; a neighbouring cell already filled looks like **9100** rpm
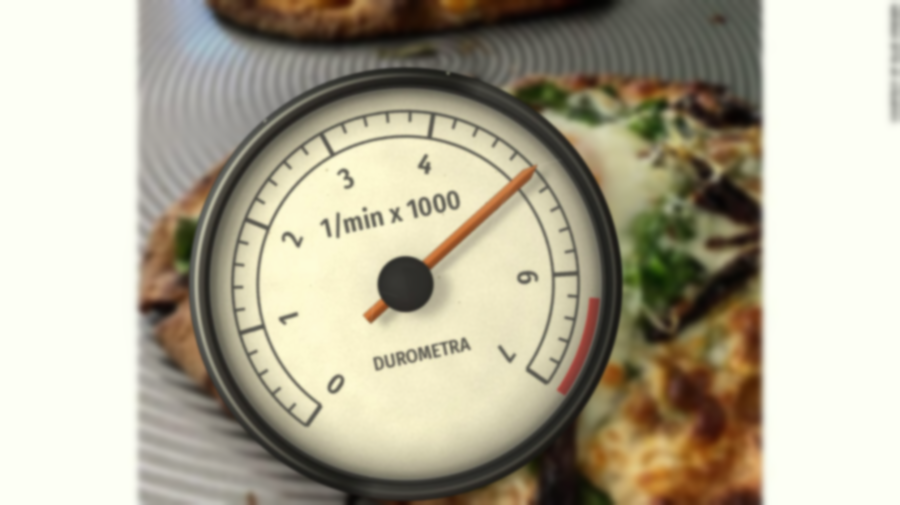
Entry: **5000** rpm
